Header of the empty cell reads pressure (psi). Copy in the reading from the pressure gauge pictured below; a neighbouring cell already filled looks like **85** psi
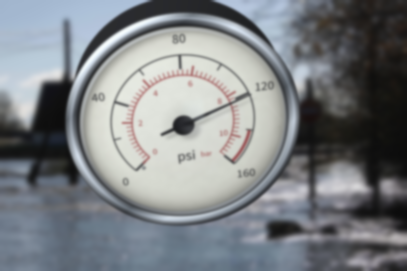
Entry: **120** psi
